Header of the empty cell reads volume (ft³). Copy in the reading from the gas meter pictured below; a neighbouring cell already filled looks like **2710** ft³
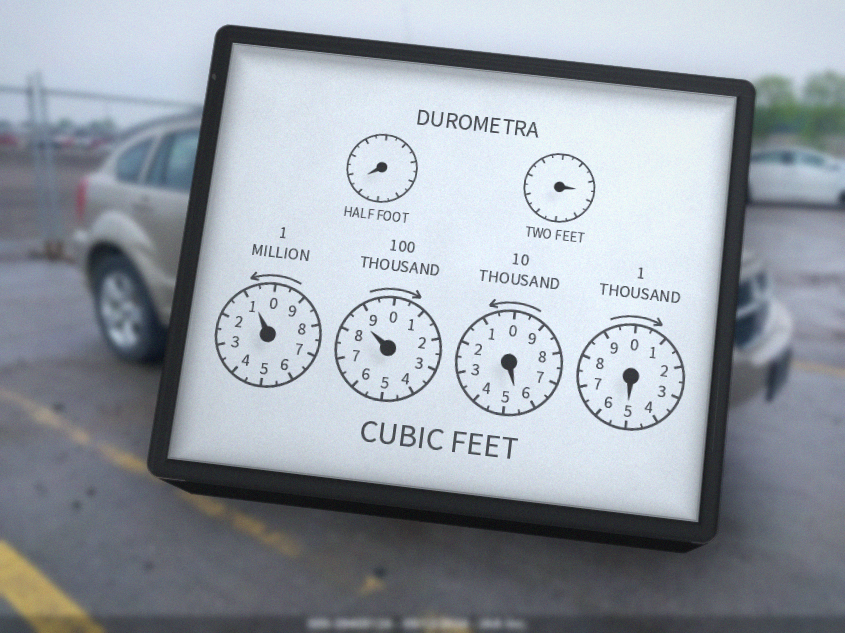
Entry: **85500** ft³
